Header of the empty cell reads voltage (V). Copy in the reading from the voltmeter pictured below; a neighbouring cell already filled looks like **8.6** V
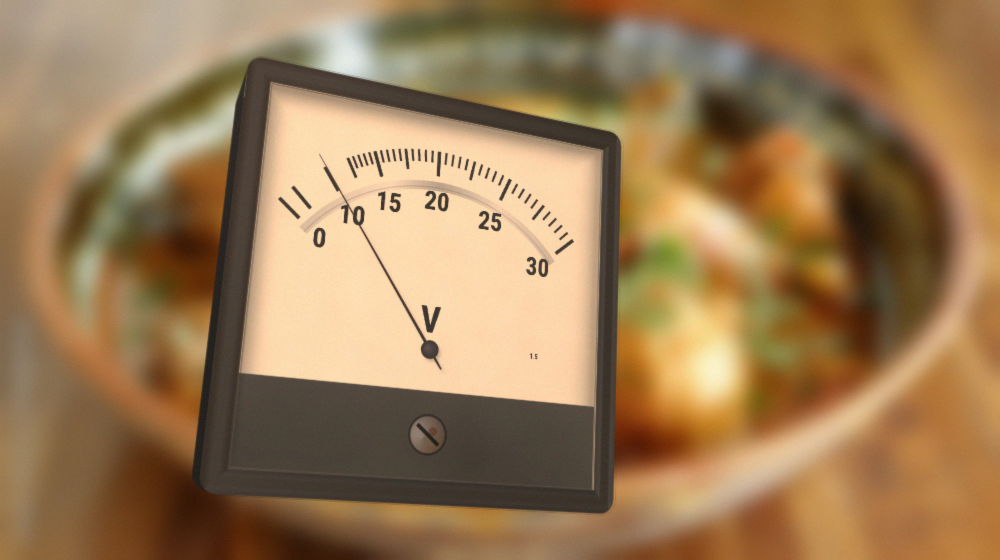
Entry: **10** V
